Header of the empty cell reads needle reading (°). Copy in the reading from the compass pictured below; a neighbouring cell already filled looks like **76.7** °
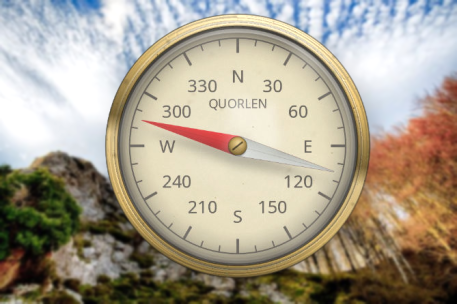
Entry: **285** °
